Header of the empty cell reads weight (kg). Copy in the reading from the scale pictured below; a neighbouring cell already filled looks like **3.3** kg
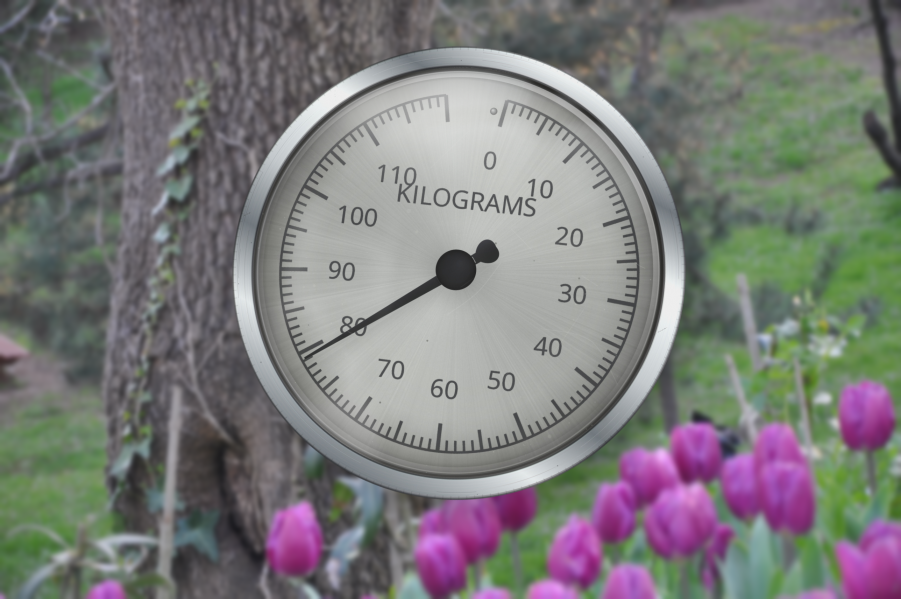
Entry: **79** kg
